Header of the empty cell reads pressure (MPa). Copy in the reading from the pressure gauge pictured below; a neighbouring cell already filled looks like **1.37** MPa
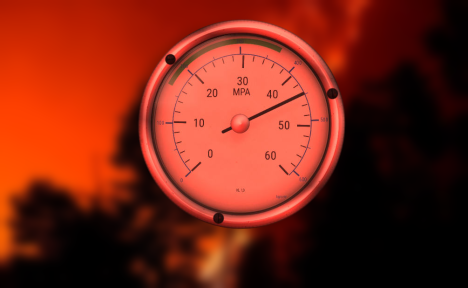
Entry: **44** MPa
